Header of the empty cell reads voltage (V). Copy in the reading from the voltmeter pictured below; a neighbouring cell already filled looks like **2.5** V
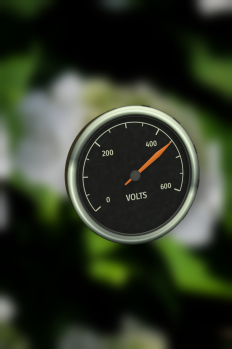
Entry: **450** V
